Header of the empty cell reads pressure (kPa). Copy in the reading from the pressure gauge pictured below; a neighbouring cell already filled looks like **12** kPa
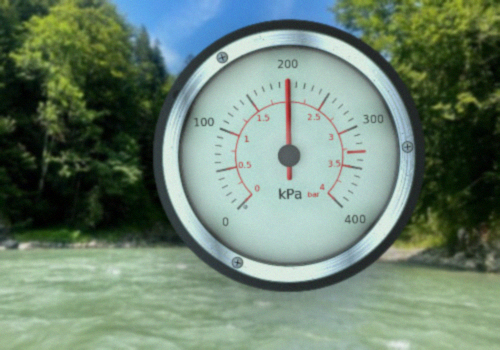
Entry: **200** kPa
